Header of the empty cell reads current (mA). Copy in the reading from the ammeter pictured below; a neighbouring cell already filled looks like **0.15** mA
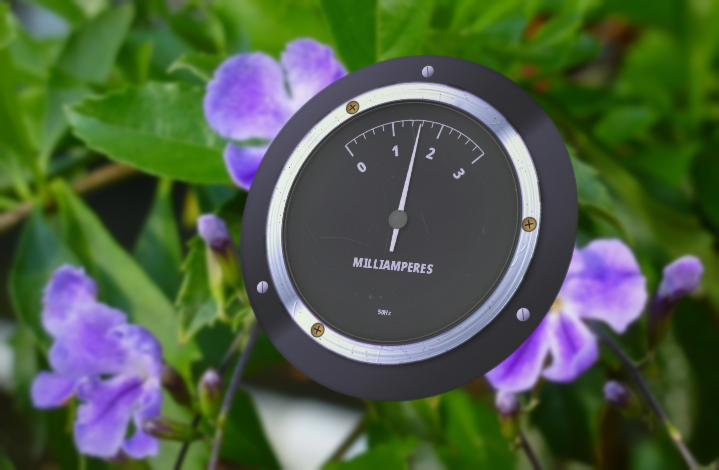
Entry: **1.6** mA
